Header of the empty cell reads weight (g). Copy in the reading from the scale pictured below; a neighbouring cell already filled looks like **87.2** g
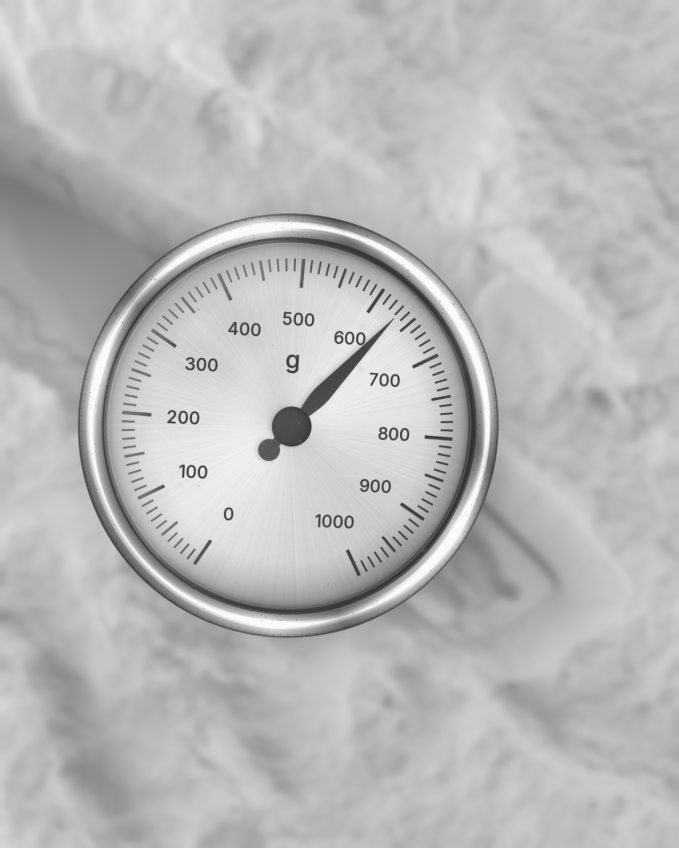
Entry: **630** g
